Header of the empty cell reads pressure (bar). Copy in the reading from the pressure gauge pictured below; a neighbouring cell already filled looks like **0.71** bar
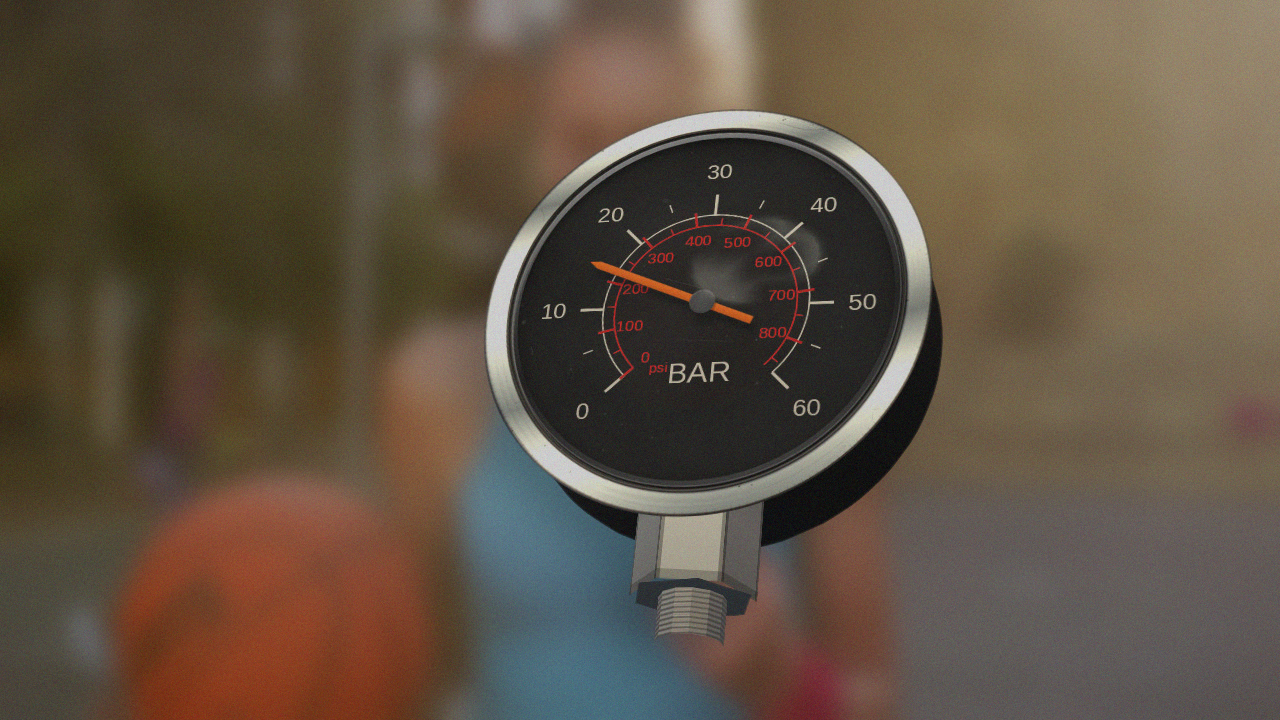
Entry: **15** bar
